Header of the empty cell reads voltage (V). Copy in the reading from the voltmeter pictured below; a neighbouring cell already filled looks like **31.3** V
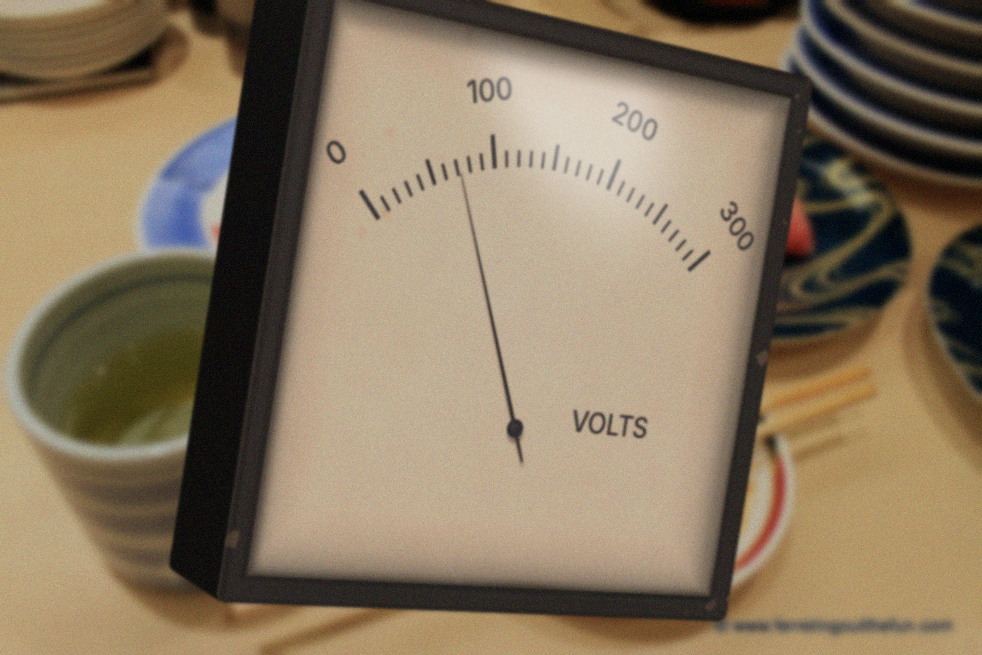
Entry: **70** V
